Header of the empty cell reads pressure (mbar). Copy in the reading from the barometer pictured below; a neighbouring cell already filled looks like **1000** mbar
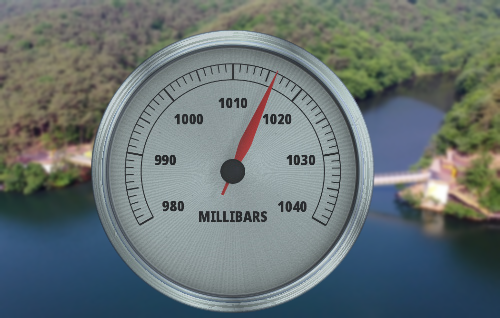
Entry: **1016** mbar
